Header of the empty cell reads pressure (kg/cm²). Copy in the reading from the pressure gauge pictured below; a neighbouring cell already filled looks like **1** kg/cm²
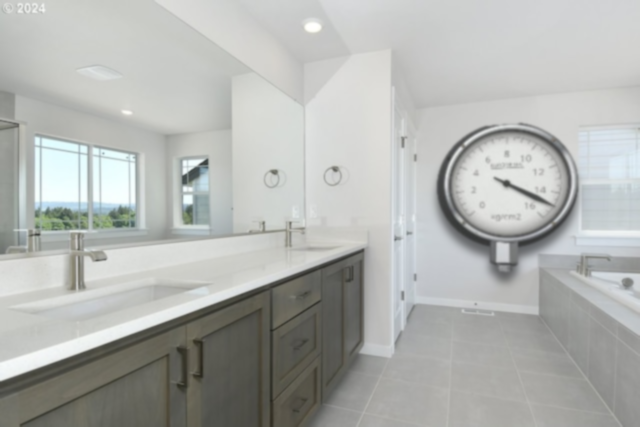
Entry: **15** kg/cm²
